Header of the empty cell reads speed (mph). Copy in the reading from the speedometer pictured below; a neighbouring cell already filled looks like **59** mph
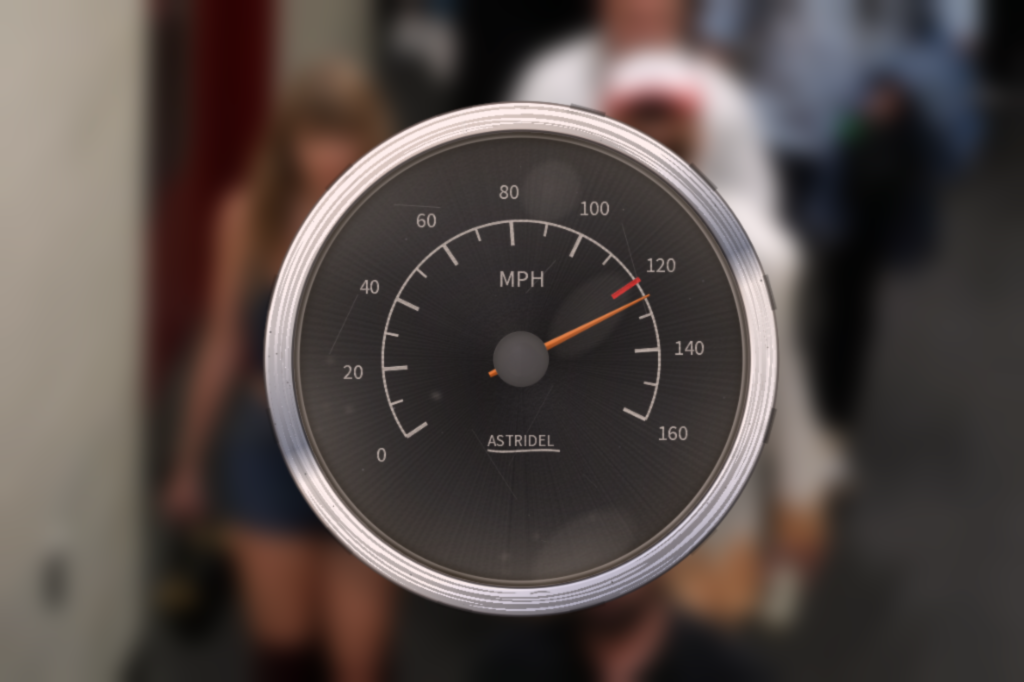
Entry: **125** mph
